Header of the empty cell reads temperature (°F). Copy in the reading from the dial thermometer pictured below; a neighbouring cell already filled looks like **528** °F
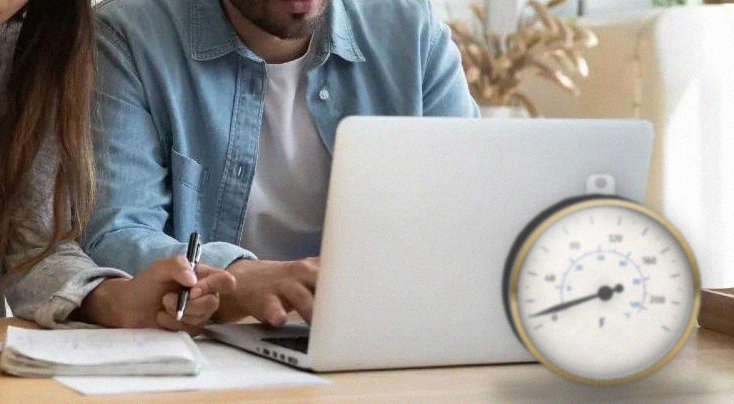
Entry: **10** °F
